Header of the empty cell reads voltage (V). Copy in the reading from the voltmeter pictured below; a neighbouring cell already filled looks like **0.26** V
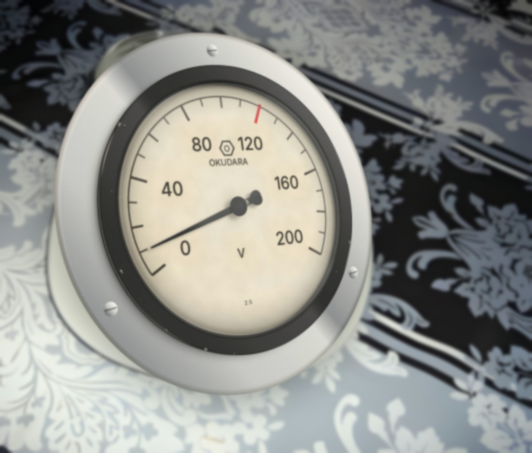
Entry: **10** V
